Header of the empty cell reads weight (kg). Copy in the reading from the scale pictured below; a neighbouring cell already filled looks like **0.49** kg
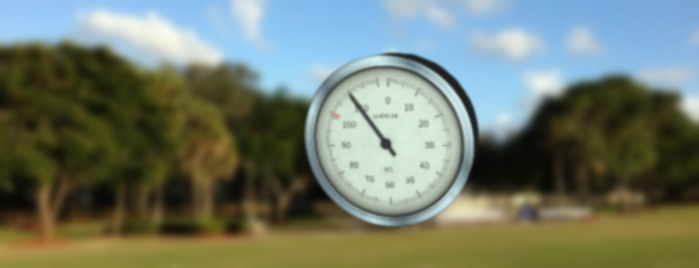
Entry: **110** kg
